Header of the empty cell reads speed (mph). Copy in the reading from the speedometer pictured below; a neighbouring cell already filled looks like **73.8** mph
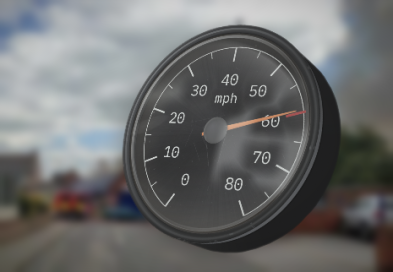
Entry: **60** mph
